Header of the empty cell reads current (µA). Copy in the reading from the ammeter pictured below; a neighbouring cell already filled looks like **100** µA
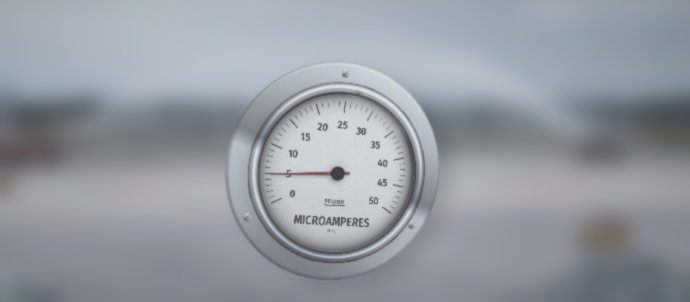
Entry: **5** µA
